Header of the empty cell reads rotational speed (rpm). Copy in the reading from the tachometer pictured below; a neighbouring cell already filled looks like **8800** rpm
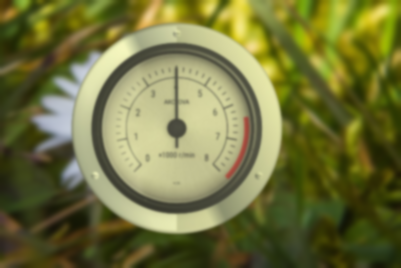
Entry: **4000** rpm
